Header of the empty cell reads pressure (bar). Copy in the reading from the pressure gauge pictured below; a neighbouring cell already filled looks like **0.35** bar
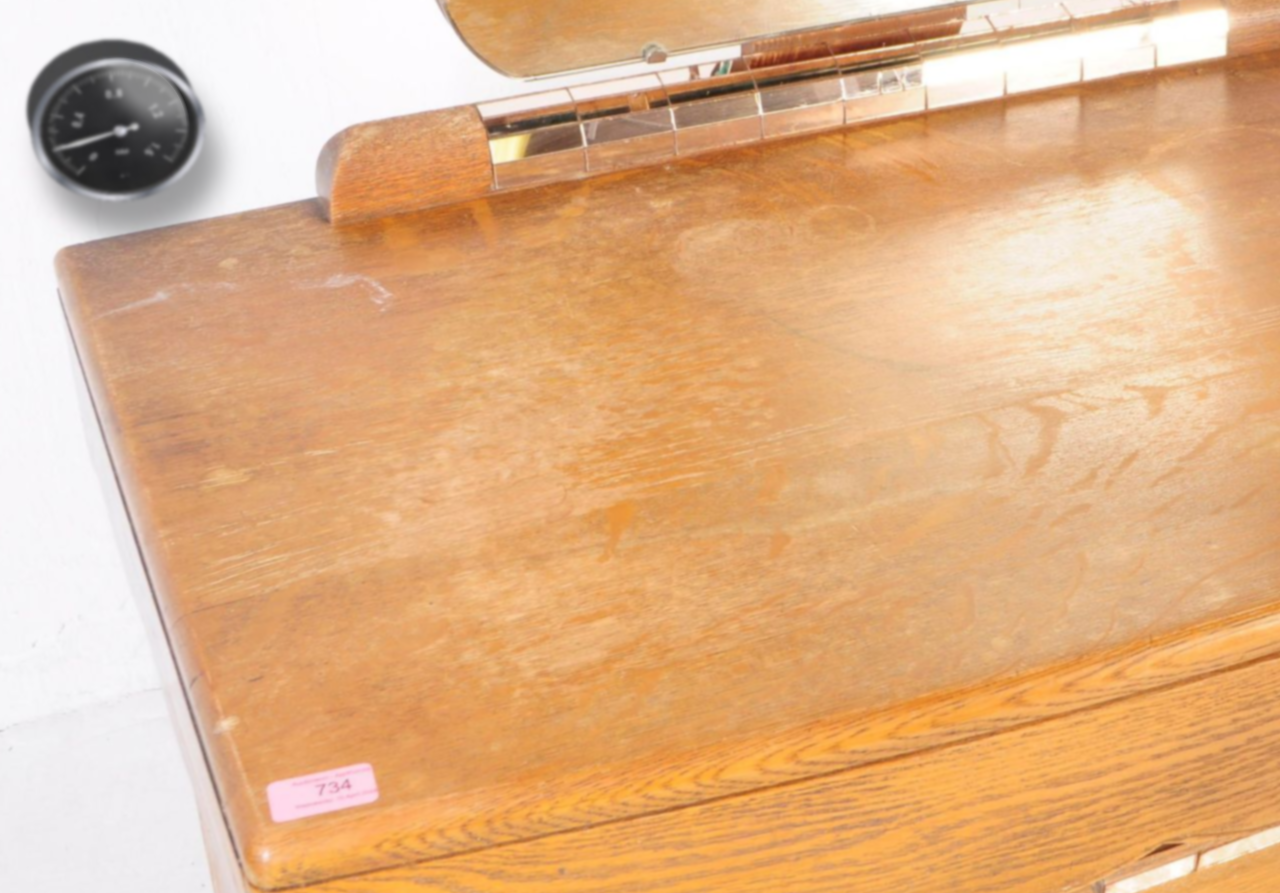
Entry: **0.2** bar
